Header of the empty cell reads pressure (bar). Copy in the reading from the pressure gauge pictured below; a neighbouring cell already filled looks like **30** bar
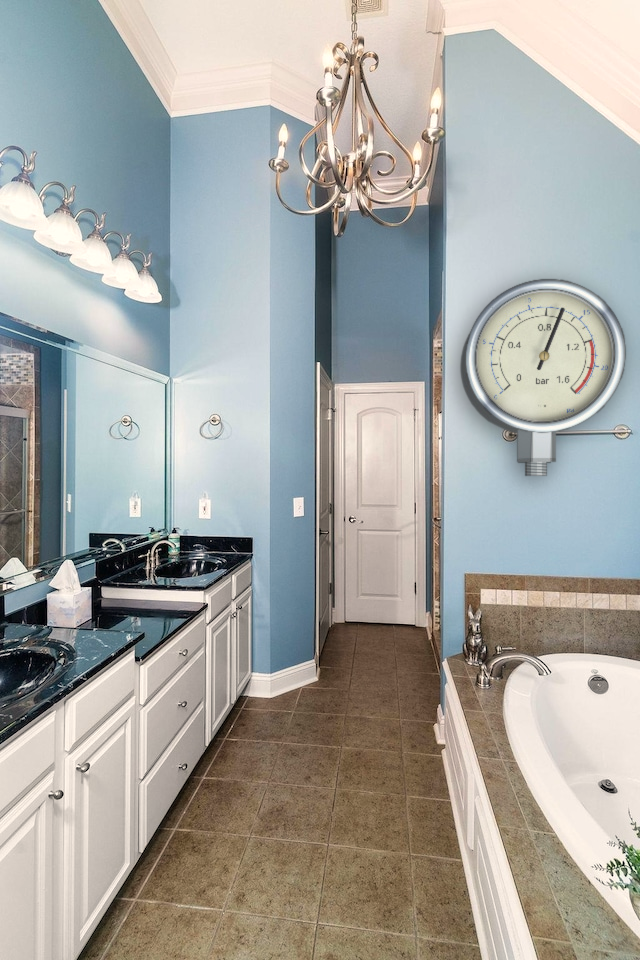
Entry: **0.9** bar
